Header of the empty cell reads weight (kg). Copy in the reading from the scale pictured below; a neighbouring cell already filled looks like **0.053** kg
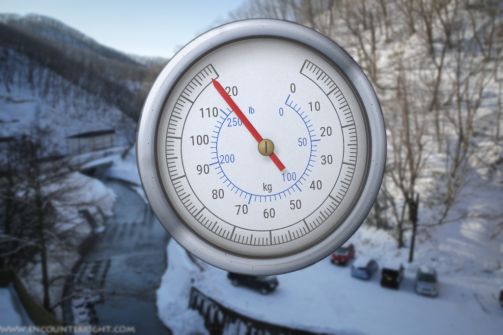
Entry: **118** kg
